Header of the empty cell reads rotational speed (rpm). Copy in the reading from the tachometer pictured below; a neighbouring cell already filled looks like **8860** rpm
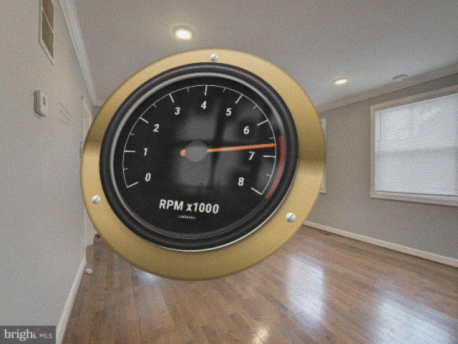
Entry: **6750** rpm
